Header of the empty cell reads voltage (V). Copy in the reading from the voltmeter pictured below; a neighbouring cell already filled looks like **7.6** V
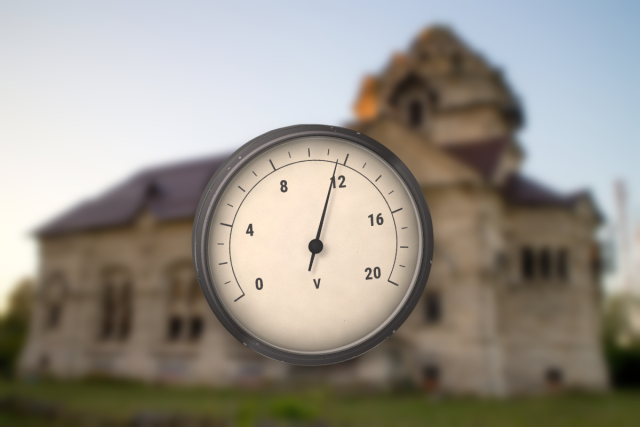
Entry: **11.5** V
